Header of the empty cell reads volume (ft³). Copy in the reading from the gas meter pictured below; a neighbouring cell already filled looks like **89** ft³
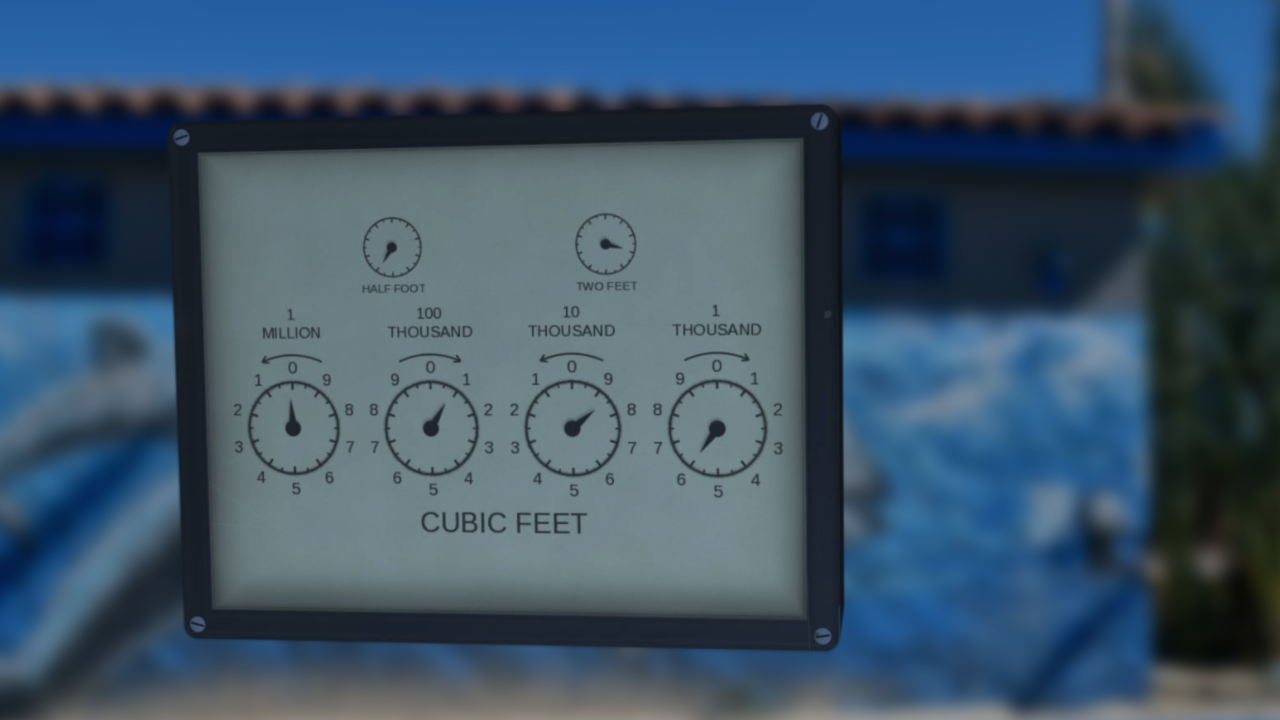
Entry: **8600** ft³
